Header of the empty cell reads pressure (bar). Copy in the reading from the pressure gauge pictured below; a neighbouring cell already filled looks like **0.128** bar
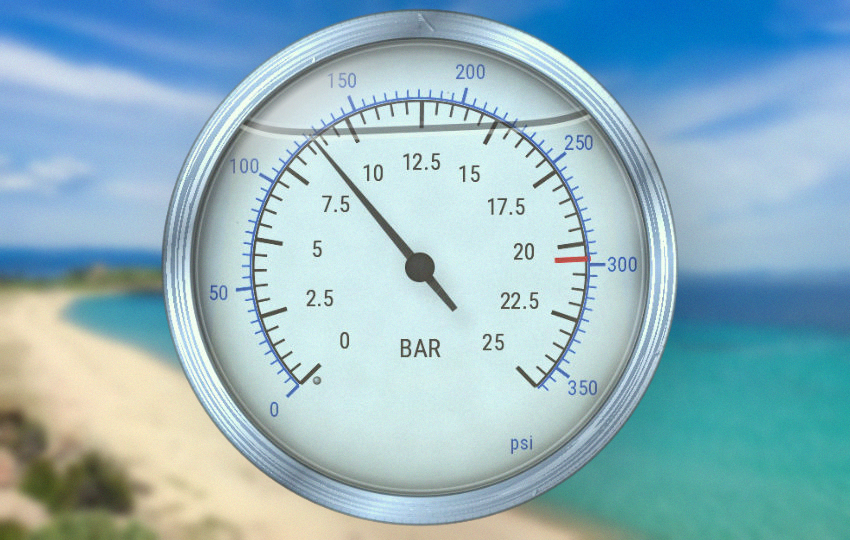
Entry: **8.75** bar
